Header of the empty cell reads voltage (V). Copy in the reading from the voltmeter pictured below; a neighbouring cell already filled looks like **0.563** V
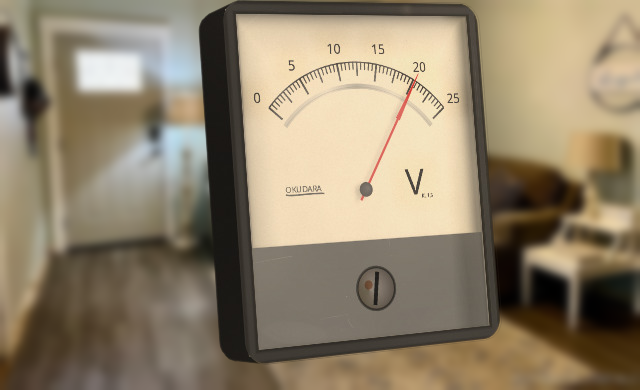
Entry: **20** V
